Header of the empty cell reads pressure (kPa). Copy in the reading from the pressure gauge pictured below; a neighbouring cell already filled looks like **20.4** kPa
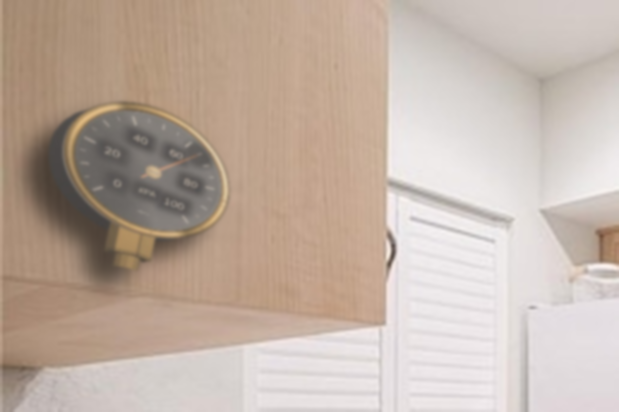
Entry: **65** kPa
